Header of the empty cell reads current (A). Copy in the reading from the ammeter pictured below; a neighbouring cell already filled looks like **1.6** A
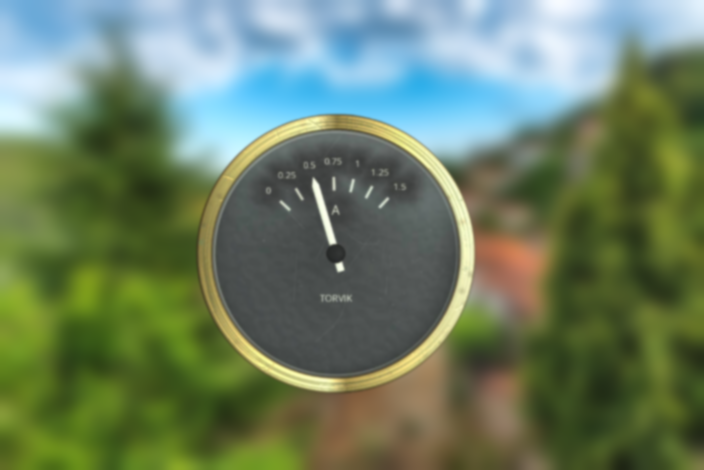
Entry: **0.5** A
